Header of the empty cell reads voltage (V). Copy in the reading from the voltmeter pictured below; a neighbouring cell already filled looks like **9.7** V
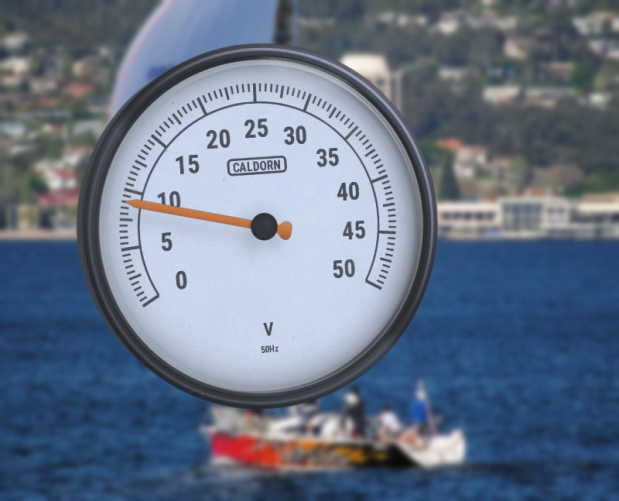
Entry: **9** V
